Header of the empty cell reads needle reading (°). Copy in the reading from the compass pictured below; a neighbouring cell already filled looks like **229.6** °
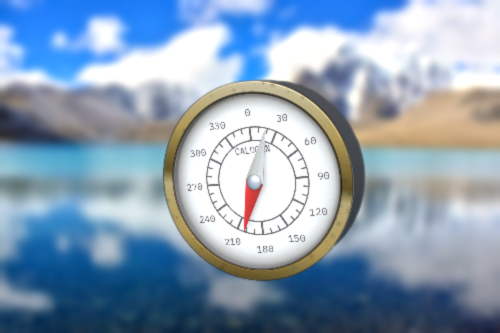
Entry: **200** °
